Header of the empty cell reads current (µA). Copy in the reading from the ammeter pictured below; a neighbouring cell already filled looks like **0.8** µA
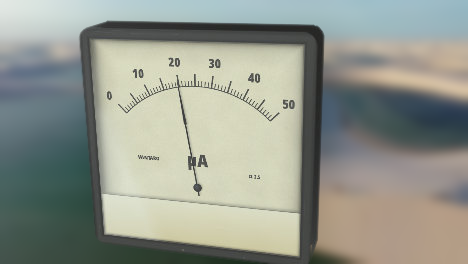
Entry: **20** µA
